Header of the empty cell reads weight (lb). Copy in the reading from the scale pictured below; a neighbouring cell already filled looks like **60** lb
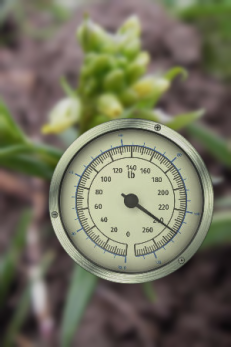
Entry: **240** lb
